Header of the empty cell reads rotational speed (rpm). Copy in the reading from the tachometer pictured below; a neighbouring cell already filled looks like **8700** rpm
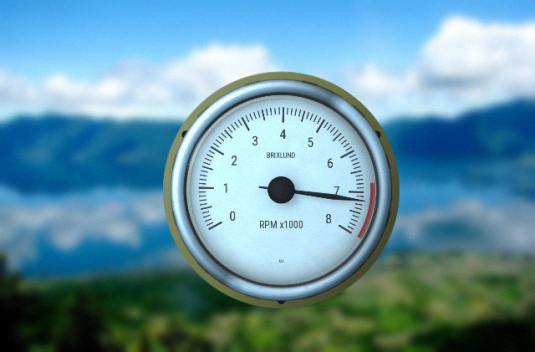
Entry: **7200** rpm
